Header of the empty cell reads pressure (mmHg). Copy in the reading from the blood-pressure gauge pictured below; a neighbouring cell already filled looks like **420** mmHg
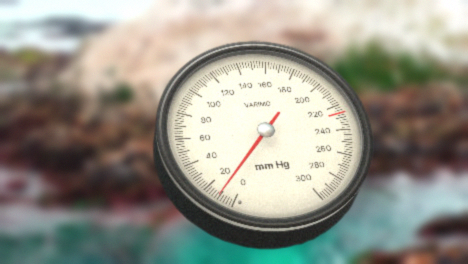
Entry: **10** mmHg
